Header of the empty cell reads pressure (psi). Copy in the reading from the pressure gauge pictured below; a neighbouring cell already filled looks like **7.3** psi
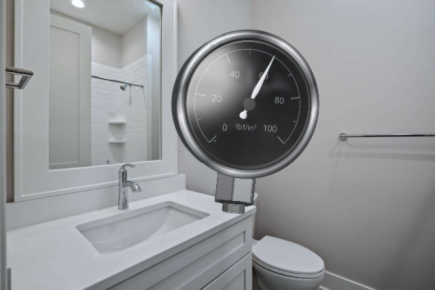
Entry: **60** psi
